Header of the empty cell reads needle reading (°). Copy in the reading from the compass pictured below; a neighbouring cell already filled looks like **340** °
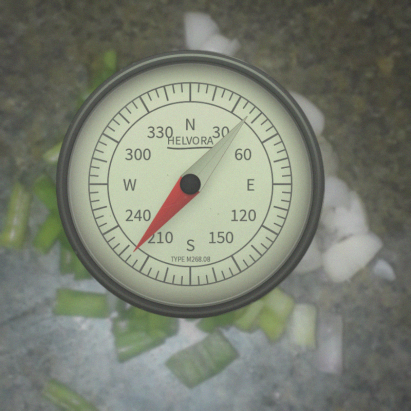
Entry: **220** °
